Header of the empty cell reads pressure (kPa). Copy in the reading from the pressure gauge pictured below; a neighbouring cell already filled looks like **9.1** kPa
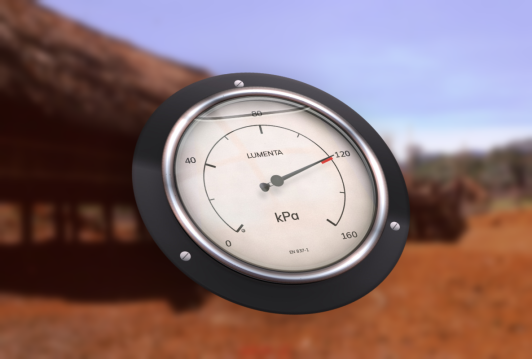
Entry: **120** kPa
